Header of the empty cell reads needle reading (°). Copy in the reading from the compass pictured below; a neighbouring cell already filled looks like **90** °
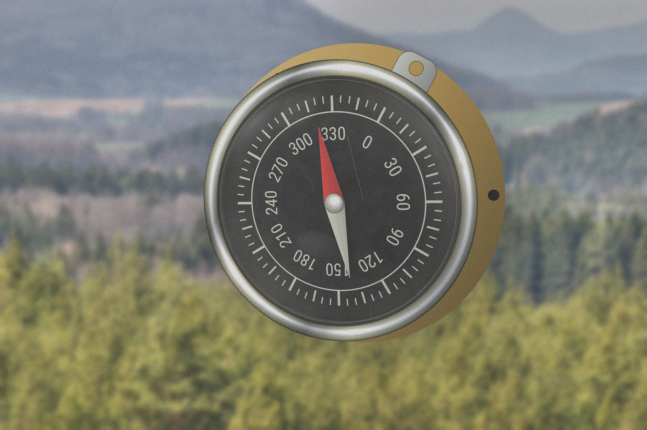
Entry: **320** °
